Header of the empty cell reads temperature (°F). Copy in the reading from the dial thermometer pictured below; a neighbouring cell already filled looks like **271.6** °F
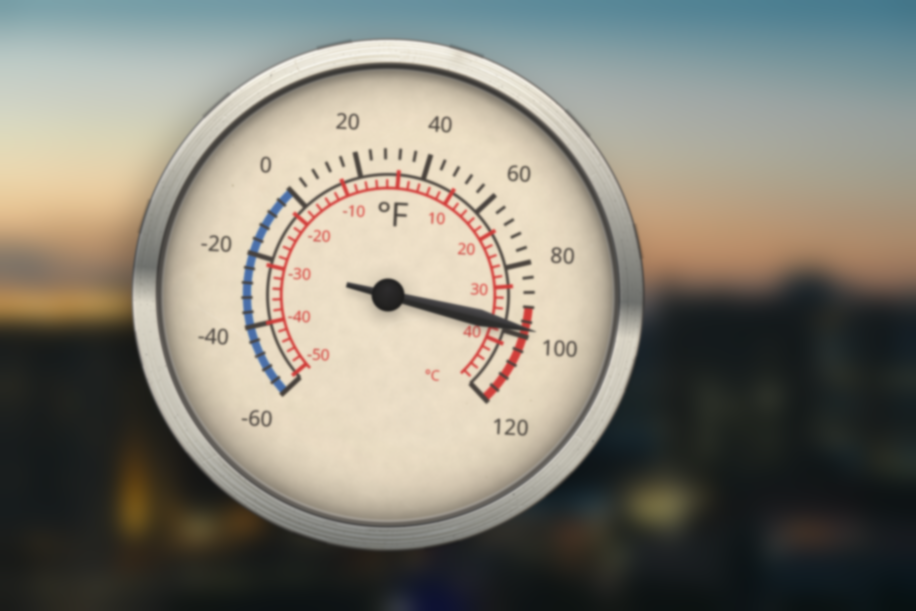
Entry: **98** °F
